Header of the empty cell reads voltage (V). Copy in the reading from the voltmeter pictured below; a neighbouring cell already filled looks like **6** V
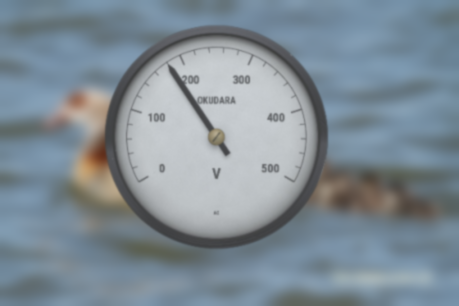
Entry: **180** V
